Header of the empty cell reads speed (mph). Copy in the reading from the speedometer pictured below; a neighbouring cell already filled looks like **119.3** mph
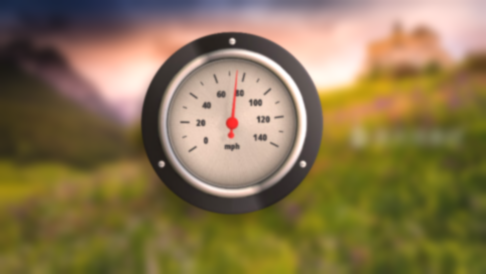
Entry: **75** mph
